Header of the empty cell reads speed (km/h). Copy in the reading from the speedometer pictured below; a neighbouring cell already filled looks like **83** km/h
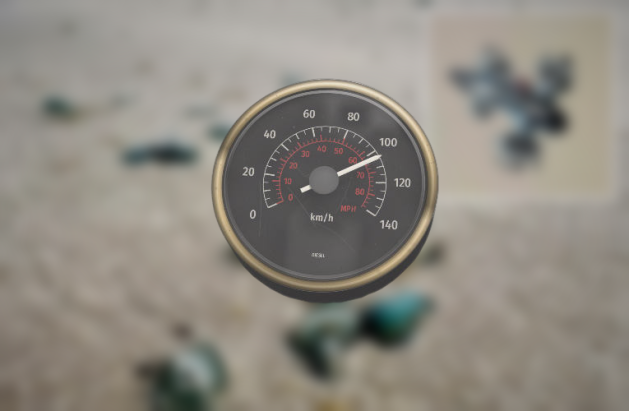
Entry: **105** km/h
